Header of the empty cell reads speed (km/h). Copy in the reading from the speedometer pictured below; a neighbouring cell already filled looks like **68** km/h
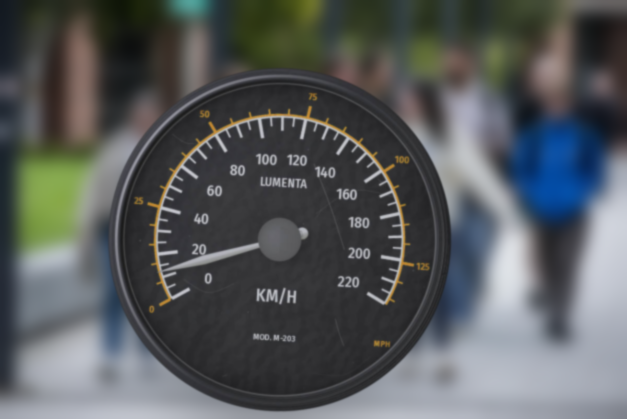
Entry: **12.5** km/h
